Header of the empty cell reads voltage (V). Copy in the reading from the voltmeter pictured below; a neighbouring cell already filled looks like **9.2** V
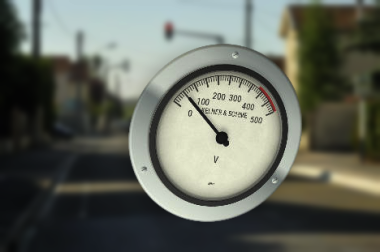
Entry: **50** V
